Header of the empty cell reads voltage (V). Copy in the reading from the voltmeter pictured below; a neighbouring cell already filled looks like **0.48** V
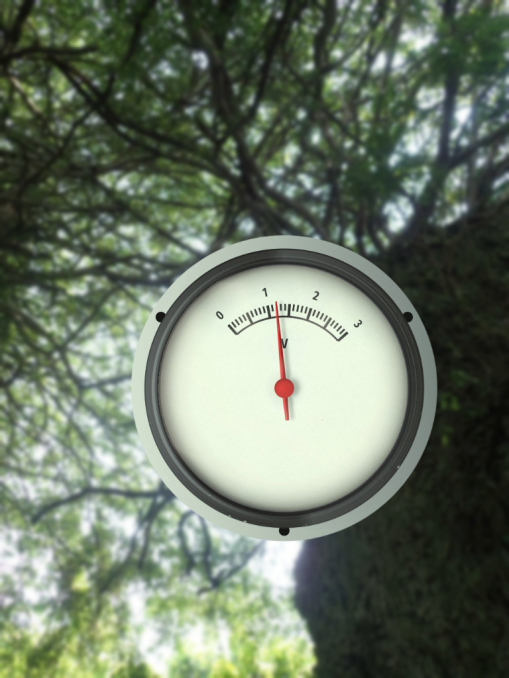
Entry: **1.2** V
